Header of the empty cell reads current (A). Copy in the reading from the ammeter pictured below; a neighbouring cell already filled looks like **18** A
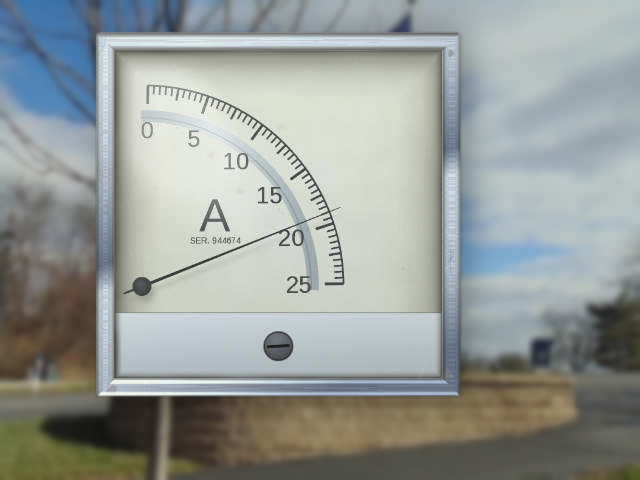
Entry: **19** A
